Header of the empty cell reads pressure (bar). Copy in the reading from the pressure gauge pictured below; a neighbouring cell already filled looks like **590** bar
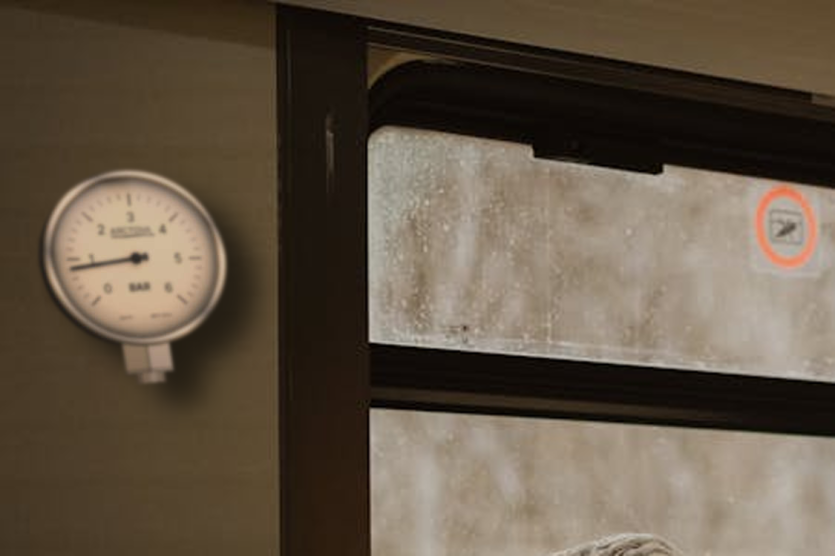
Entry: **0.8** bar
